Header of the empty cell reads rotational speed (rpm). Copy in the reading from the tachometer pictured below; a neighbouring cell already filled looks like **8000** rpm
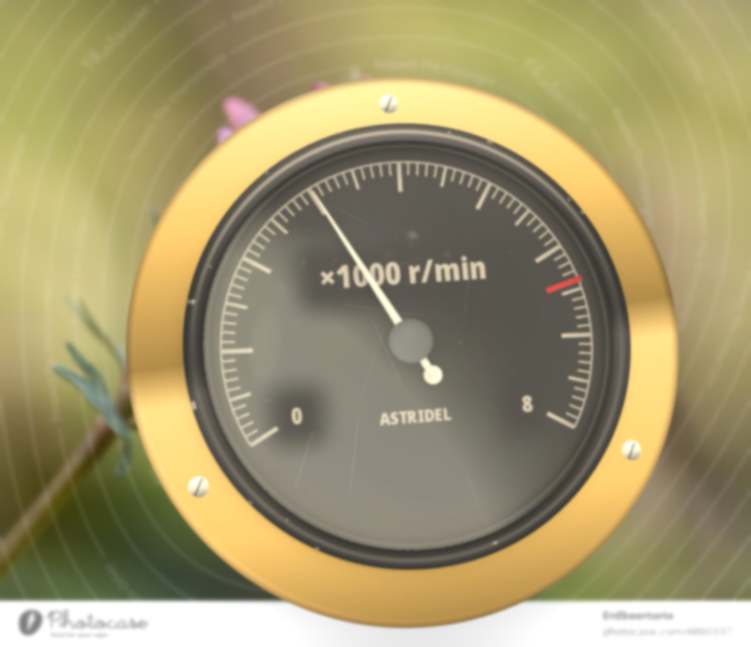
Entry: **3000** rpm
